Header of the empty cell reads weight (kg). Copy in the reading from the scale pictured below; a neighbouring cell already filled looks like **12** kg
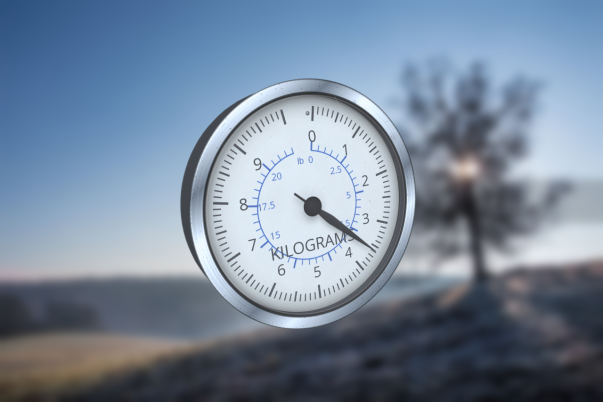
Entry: **3.6** kg
